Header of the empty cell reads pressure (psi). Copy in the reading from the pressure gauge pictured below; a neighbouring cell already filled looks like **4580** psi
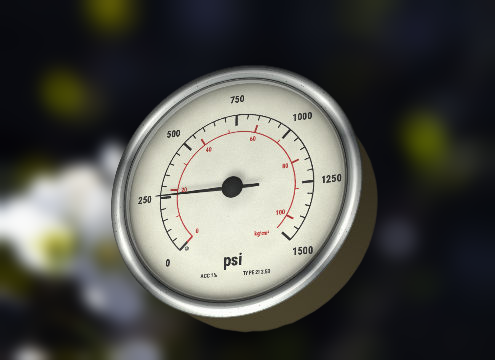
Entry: **250** psi
